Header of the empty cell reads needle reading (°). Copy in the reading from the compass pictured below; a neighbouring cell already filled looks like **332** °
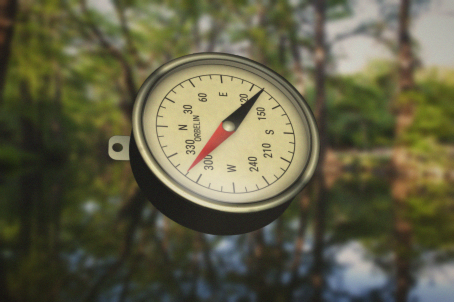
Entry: **310** °
